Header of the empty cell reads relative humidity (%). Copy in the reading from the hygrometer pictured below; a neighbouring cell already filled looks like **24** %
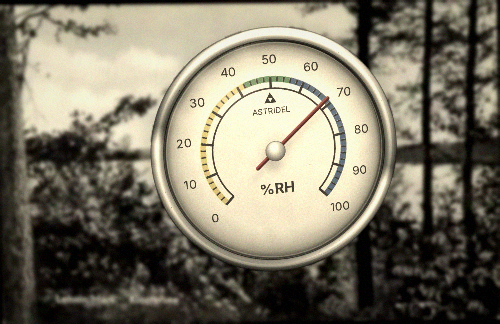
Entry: **68** %
